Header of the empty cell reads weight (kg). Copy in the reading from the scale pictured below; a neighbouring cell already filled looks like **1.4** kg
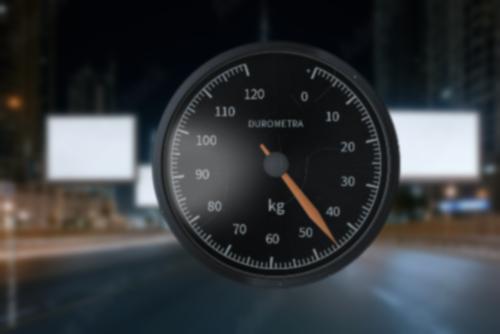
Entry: **45** kg
